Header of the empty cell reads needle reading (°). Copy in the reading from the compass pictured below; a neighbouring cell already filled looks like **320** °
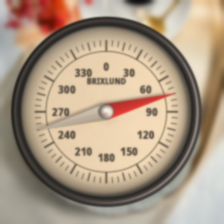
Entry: **75** °
